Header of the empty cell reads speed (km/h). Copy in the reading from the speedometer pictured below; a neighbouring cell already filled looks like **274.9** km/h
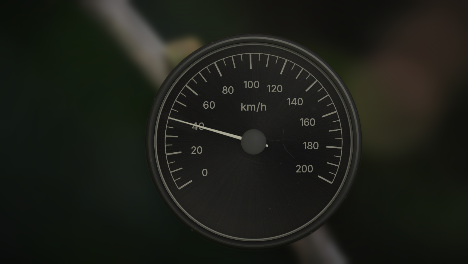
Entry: **40** km/h
